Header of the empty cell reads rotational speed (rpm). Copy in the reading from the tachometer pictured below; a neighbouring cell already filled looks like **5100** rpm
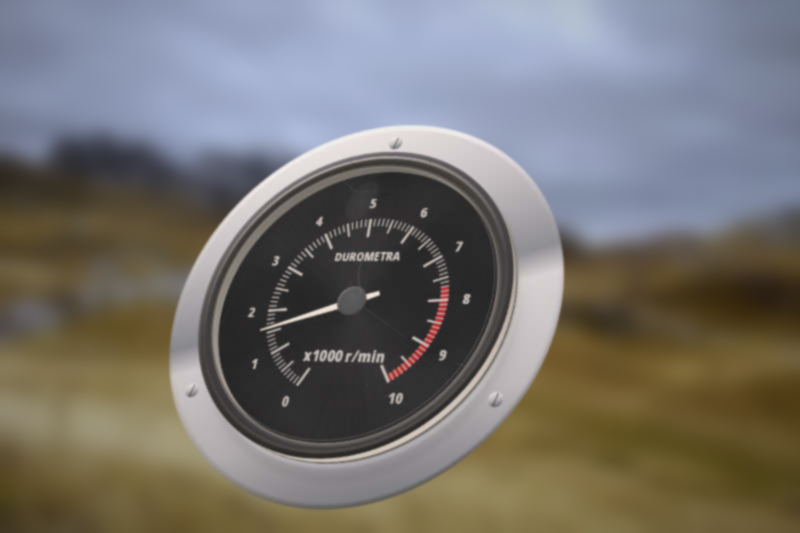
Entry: **1500** rpm
